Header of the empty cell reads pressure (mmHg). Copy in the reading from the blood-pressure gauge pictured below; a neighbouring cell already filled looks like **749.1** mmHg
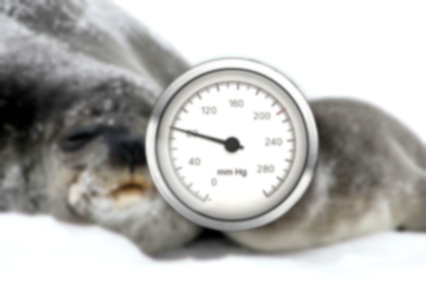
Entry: **80** mmHg
